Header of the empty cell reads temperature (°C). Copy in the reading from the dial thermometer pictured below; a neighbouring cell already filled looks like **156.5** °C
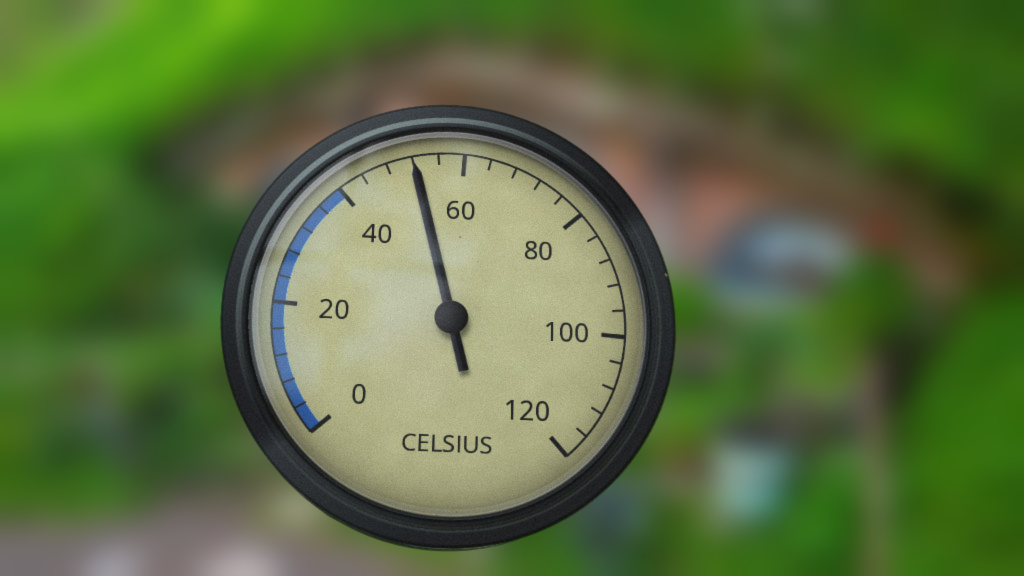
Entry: **52** °C
